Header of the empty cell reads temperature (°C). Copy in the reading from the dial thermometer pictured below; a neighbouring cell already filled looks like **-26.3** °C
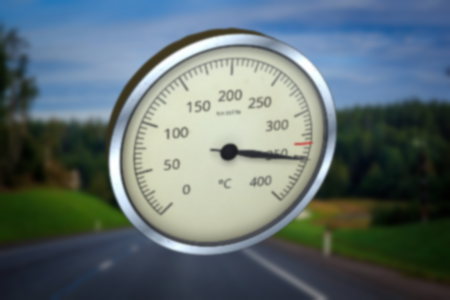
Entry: **350** °C
